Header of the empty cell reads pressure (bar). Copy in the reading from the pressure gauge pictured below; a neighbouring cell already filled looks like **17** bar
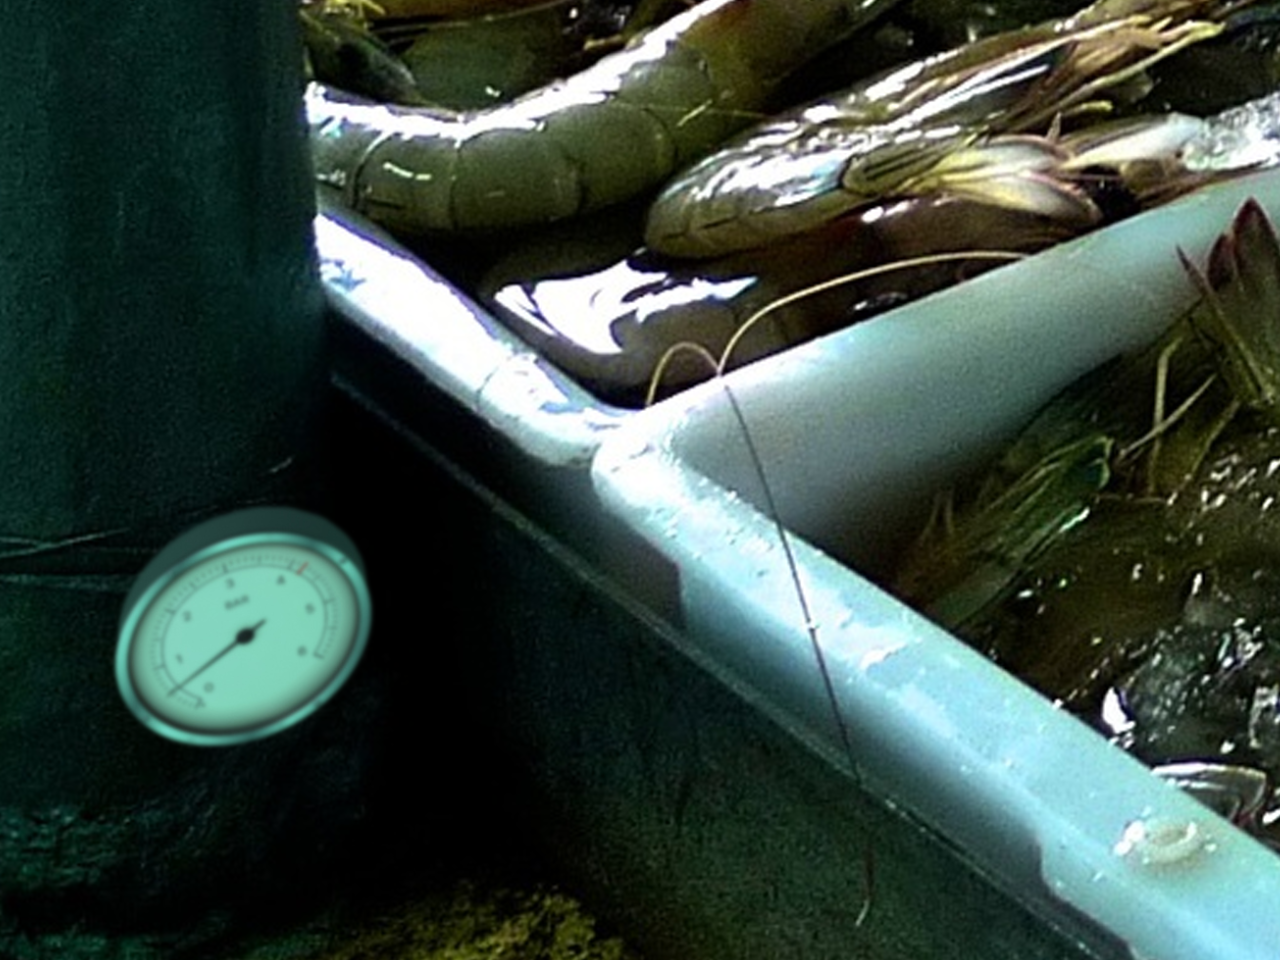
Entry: **0.5** bar
